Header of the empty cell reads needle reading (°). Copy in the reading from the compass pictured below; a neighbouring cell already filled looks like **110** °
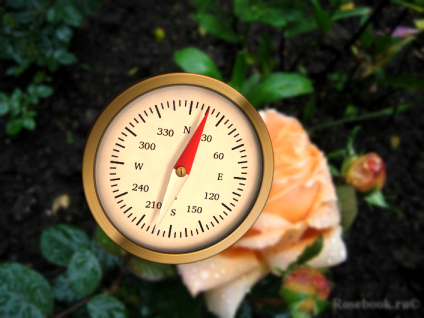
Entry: **15** °
